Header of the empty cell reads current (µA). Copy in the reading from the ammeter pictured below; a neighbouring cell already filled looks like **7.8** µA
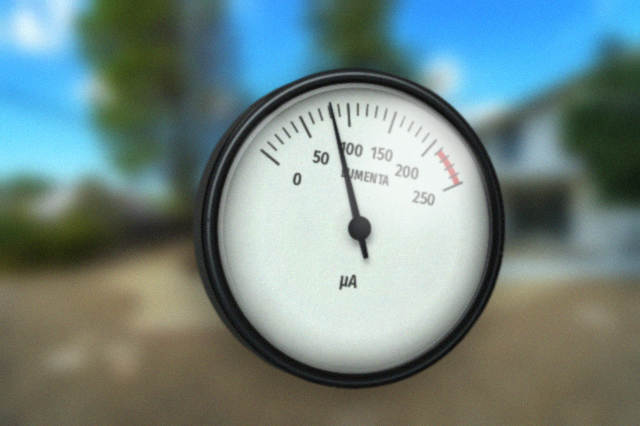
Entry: **80** µA
